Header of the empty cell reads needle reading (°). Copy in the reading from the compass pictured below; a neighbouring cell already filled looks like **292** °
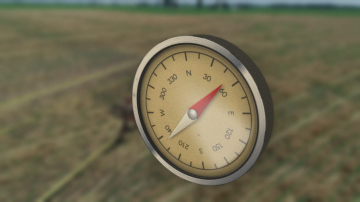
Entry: **52.5** °
